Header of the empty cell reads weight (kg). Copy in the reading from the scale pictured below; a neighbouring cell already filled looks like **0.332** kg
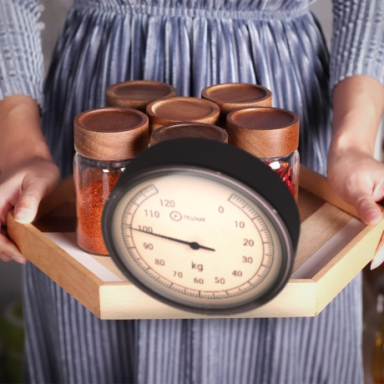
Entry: **100** kg
